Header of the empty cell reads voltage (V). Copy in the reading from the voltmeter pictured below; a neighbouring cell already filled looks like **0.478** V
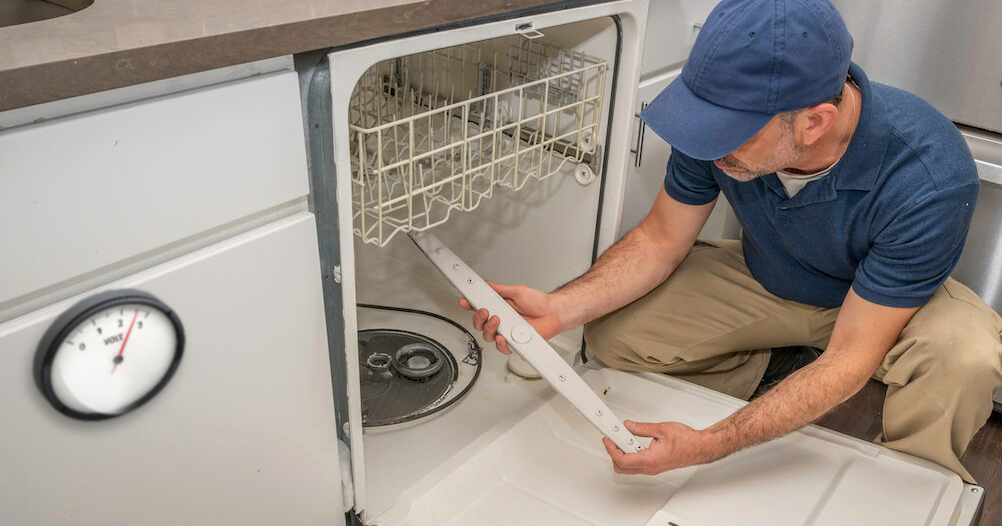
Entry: **2.5** V
